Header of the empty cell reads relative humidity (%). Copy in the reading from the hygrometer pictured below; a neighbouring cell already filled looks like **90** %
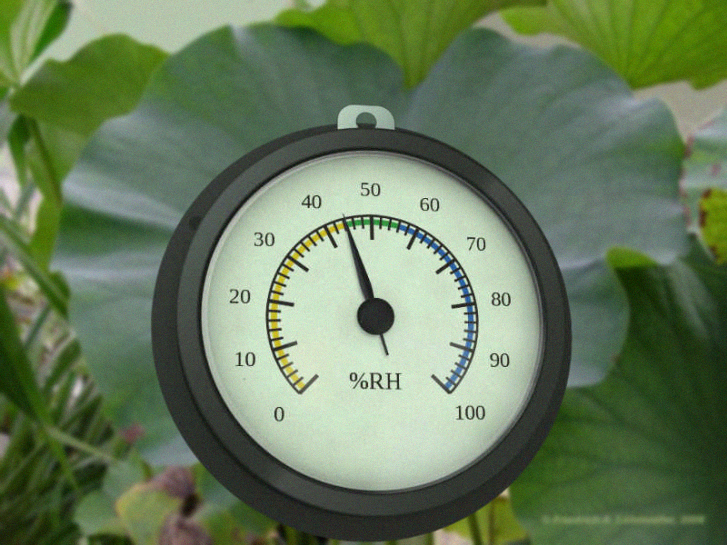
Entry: **44** %
